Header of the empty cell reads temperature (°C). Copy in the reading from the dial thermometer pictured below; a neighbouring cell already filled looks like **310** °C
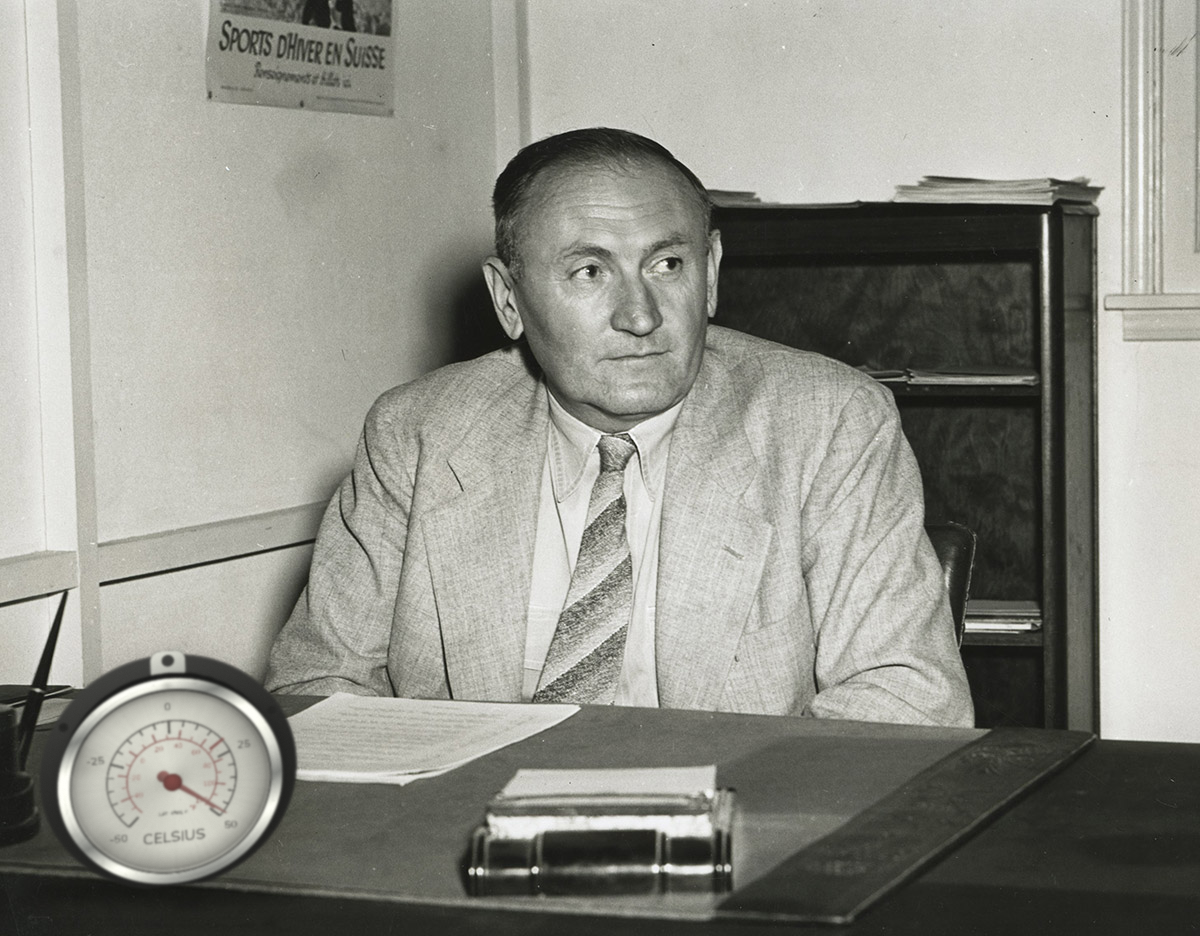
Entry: **47.5** °C
